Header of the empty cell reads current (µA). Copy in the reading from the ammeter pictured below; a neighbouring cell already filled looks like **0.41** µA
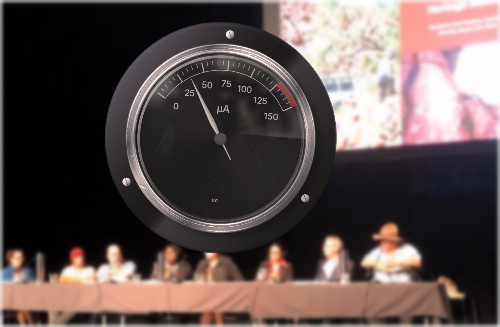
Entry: **35** µA
